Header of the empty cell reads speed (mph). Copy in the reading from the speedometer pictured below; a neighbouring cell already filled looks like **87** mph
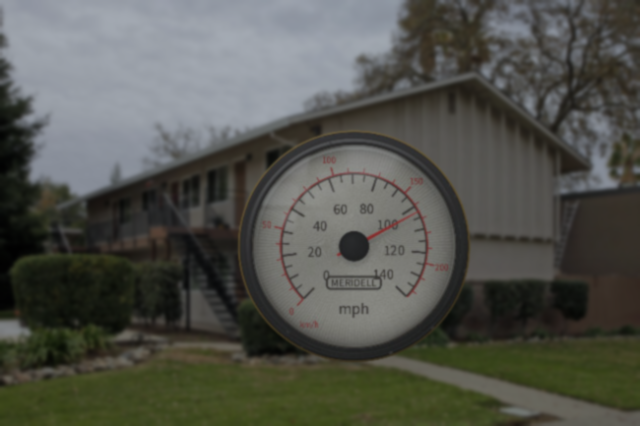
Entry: **102.5** mph
